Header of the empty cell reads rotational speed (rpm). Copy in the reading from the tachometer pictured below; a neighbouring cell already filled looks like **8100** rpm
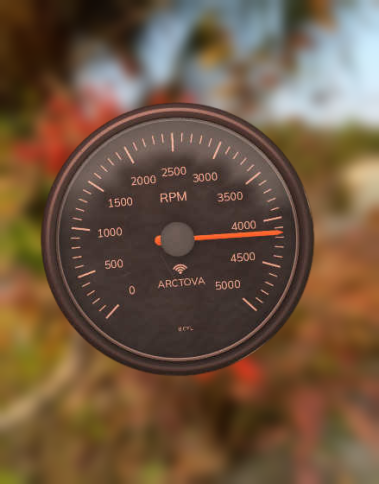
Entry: **4150** rpm
